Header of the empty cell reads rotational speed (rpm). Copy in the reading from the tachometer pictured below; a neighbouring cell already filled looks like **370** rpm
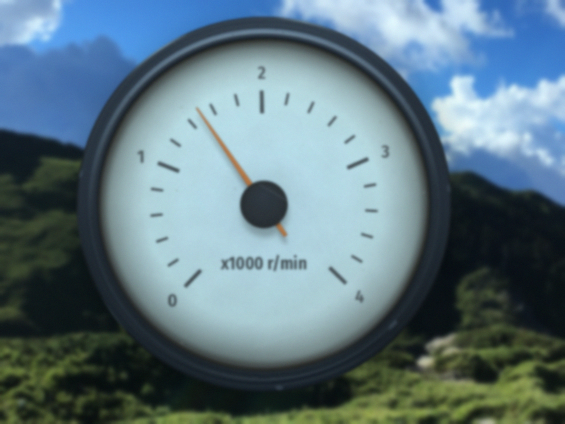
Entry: **1500** rpm
